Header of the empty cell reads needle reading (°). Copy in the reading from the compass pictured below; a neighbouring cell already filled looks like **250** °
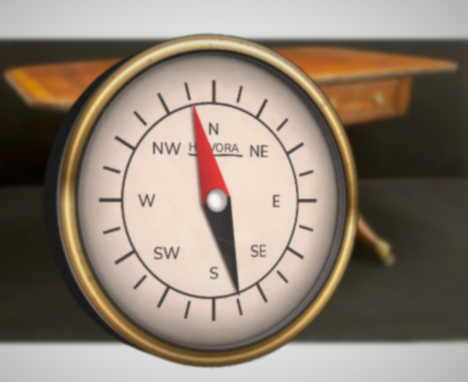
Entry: **345** °
